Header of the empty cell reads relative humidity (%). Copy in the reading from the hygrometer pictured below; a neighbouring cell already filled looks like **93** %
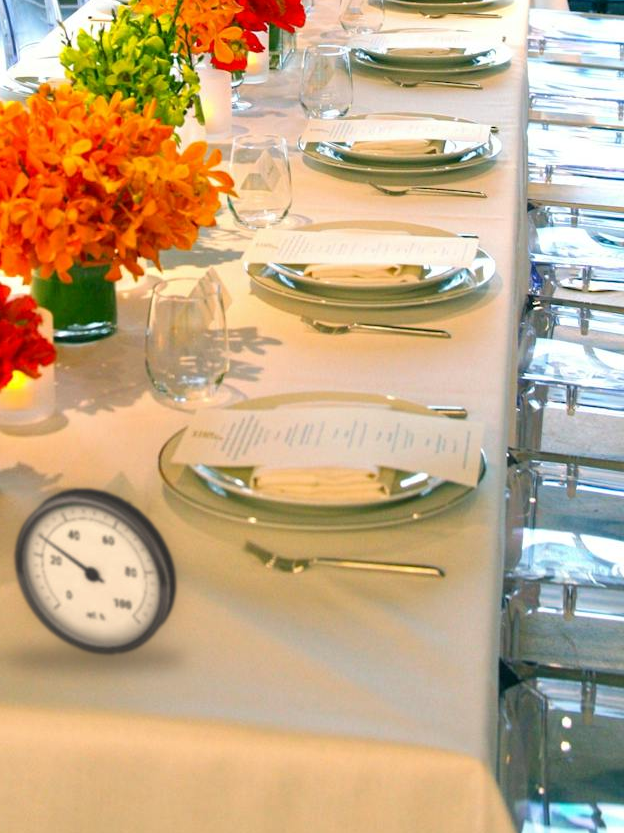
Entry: **28** %
